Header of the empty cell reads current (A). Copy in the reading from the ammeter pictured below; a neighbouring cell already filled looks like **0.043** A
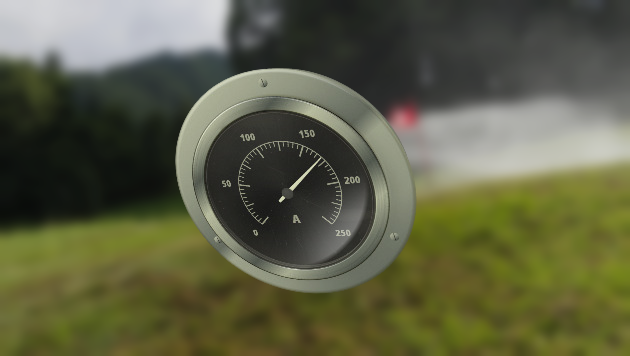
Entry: **170** A
